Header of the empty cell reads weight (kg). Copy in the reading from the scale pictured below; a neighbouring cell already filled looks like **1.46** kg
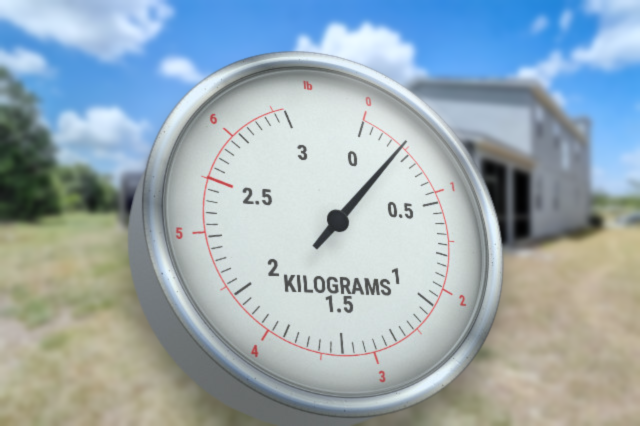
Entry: **0.2** kg
